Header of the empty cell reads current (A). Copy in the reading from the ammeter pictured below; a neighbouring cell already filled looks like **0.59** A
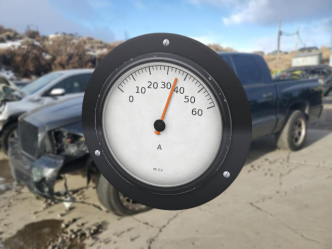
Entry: **36** A
